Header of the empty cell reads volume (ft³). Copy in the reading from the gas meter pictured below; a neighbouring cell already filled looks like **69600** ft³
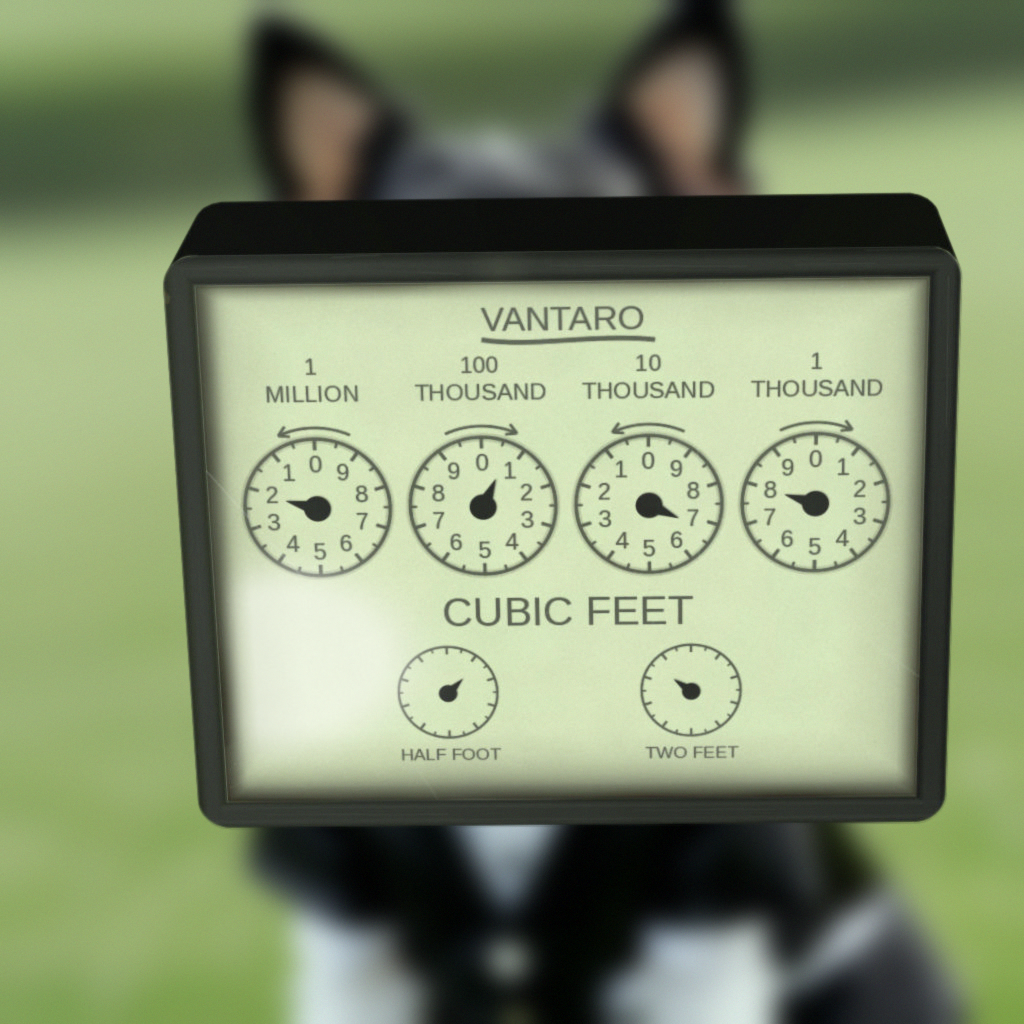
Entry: **206800** ft³
